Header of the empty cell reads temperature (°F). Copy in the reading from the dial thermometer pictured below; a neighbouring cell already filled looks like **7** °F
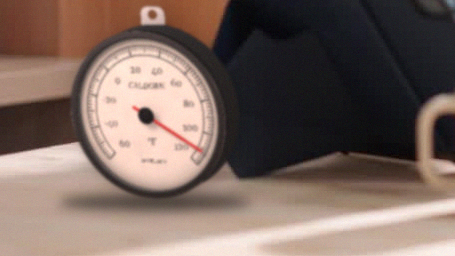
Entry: **110** °F
